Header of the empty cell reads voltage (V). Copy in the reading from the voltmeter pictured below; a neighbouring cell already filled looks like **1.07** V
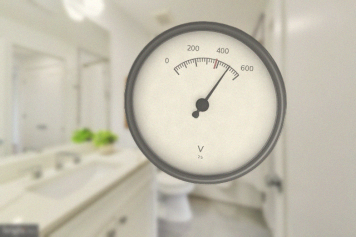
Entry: **500** V
